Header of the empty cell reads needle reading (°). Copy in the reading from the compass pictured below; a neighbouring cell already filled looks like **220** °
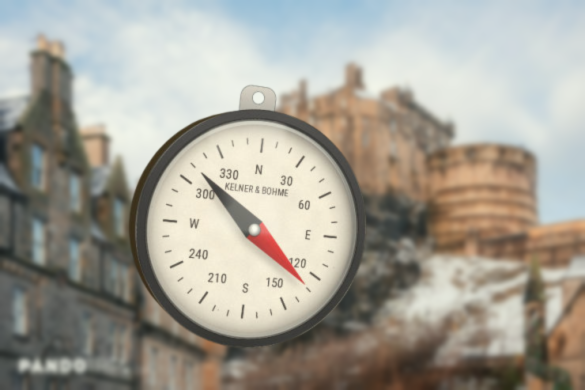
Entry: **130** °
